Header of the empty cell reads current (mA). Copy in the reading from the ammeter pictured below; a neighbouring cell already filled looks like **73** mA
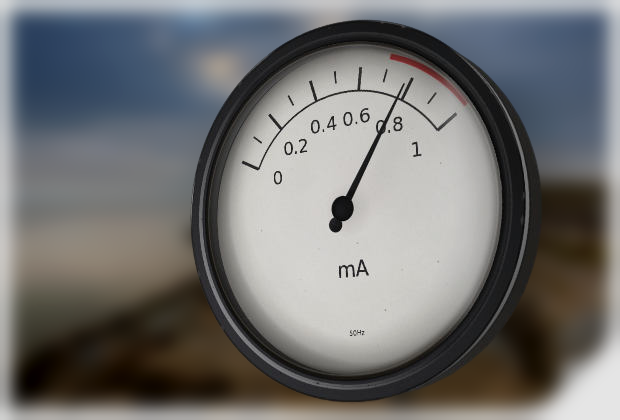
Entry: **0.8** mA
